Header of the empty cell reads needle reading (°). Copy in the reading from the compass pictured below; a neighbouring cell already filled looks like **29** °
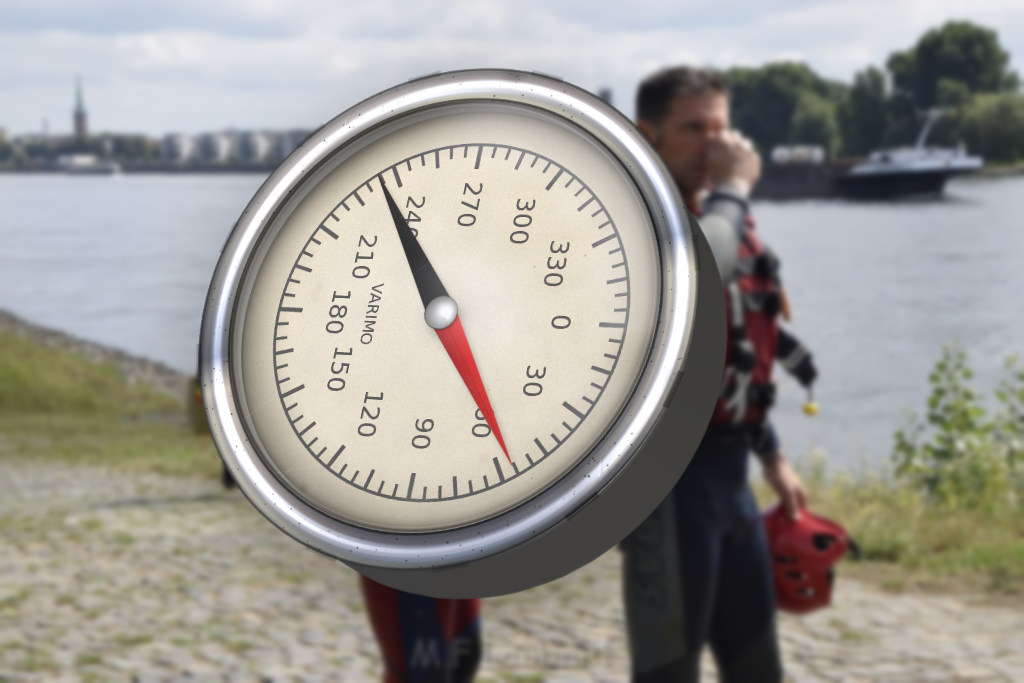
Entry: **55** °
